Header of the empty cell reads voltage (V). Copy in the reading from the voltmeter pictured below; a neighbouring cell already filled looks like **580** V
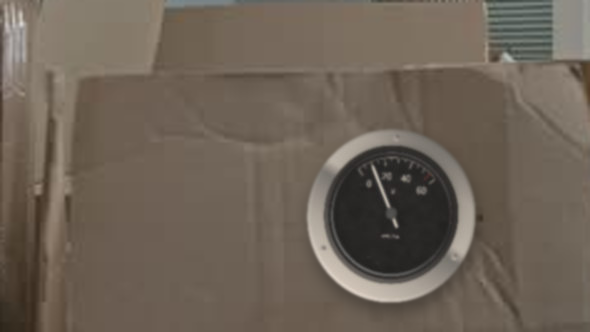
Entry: **10** V
